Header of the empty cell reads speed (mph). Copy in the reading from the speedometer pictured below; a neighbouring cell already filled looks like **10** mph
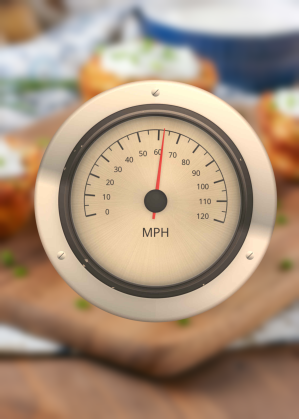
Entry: **62.5** mph
